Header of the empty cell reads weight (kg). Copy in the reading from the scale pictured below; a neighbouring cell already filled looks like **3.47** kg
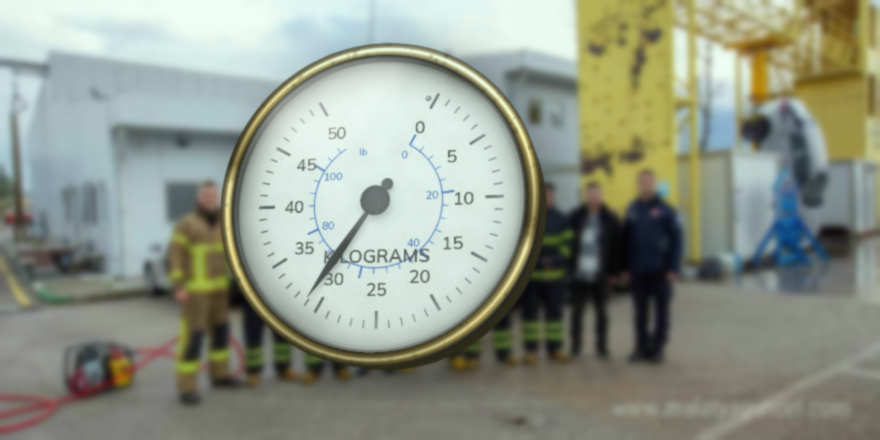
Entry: **31** kg
